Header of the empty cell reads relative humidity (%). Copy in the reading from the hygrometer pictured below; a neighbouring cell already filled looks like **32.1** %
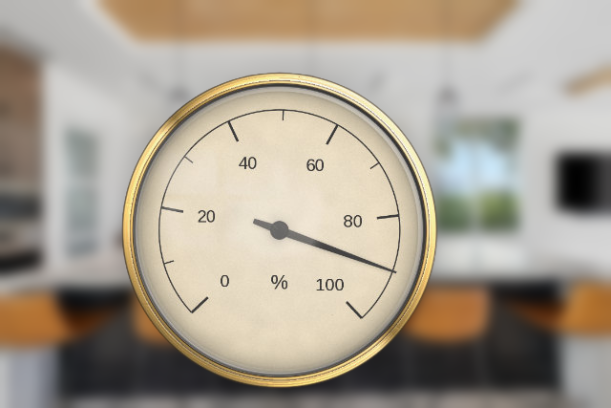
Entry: **90** %
